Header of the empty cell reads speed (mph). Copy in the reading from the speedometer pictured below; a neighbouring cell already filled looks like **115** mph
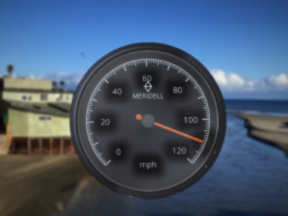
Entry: **110** mph
